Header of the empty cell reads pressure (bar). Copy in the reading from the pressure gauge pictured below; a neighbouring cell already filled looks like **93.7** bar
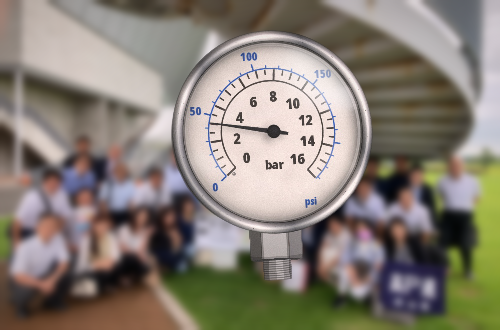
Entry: **3** bar
